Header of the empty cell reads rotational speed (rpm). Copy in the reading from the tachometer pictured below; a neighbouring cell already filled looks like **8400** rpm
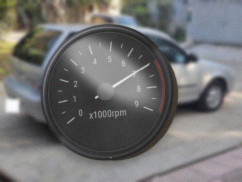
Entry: **7000** rpm
